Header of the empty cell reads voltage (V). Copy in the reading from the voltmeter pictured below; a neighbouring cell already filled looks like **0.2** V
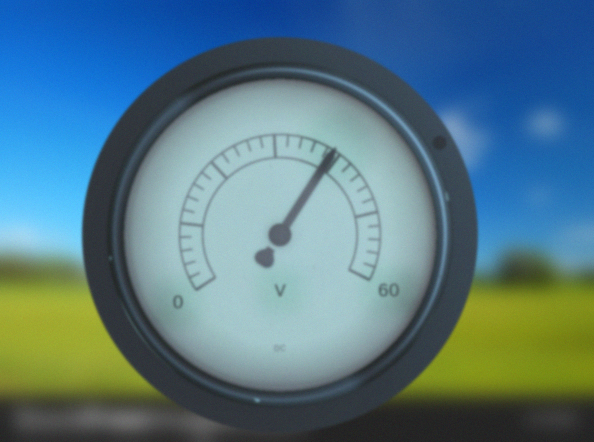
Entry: **39** V
